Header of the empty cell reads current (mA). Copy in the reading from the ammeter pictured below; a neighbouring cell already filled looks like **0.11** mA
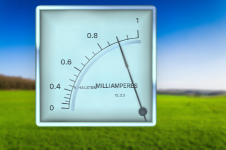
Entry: **0.9** mA
